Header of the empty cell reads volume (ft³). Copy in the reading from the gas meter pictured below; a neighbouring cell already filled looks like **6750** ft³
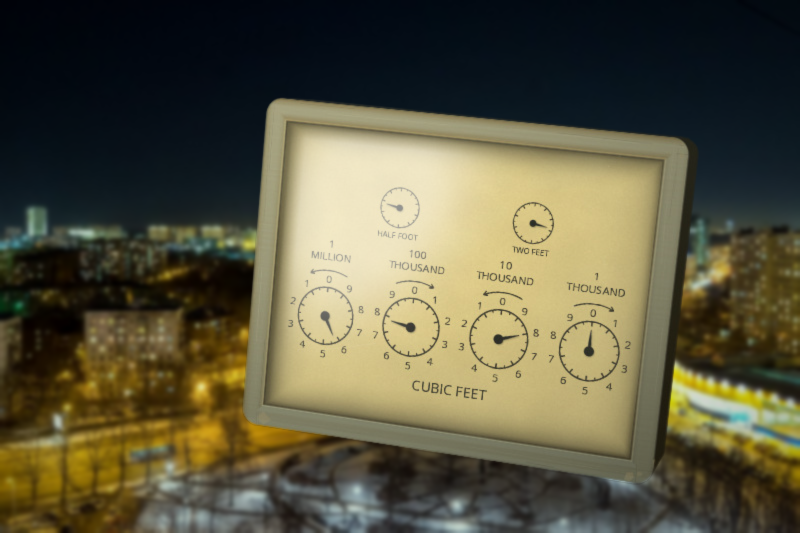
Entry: **578000** ft³
